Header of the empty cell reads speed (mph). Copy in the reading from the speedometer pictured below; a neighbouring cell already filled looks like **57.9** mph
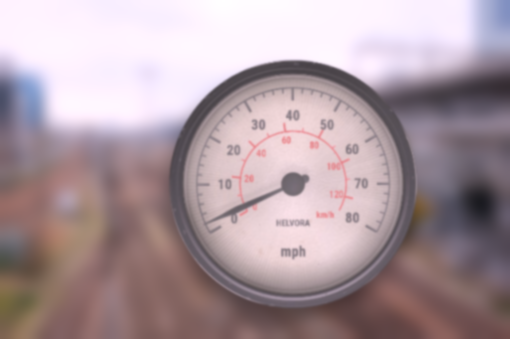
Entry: **2** mph
